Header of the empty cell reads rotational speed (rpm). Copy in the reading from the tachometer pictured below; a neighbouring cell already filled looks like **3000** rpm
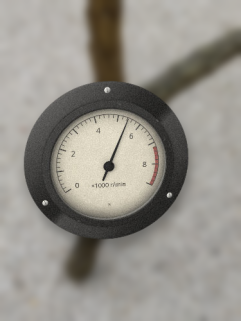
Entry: **5400** rpm
